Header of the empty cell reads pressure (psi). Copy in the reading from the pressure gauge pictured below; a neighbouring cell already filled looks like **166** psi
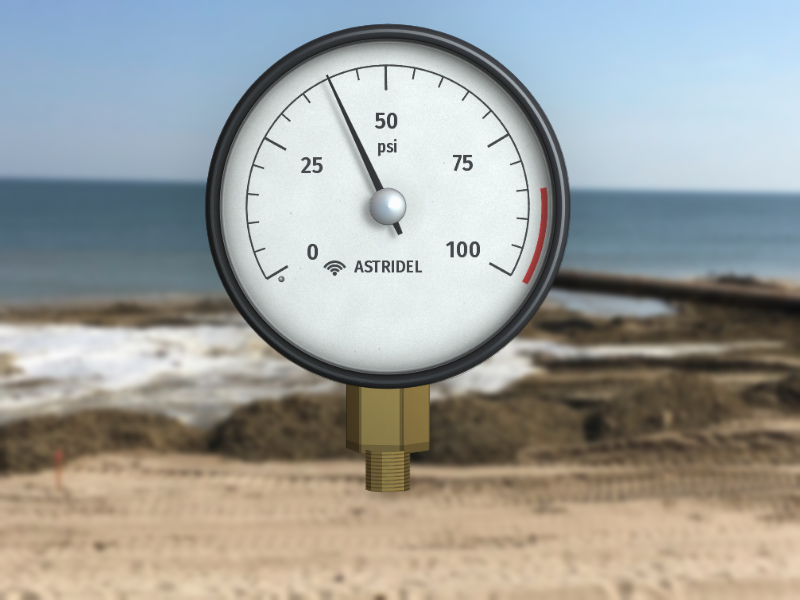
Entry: **40** psi
